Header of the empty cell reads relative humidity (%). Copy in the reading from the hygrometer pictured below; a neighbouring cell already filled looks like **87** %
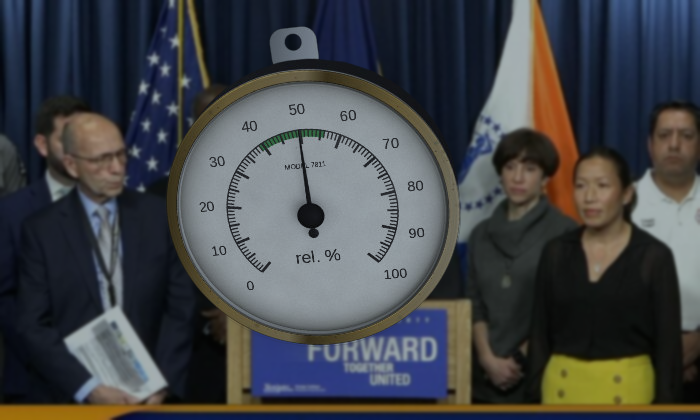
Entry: **50** %
